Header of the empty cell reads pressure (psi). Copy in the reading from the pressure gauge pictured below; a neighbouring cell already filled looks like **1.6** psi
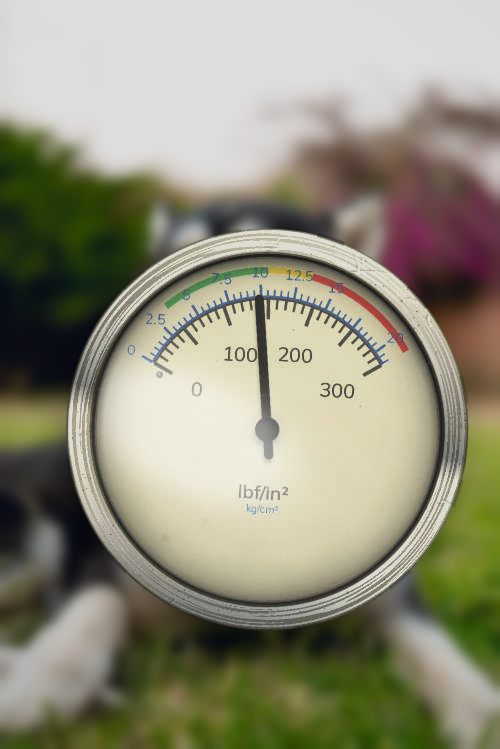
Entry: **140** psi
